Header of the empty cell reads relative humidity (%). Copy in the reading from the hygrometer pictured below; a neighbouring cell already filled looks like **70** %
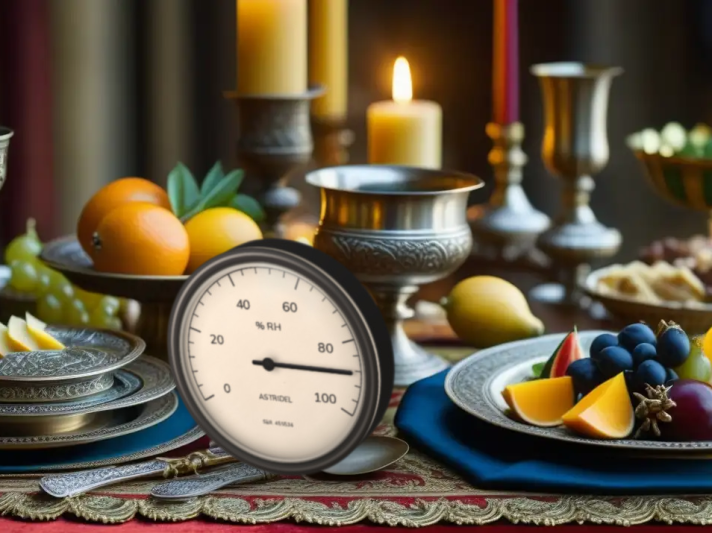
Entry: **88** %
